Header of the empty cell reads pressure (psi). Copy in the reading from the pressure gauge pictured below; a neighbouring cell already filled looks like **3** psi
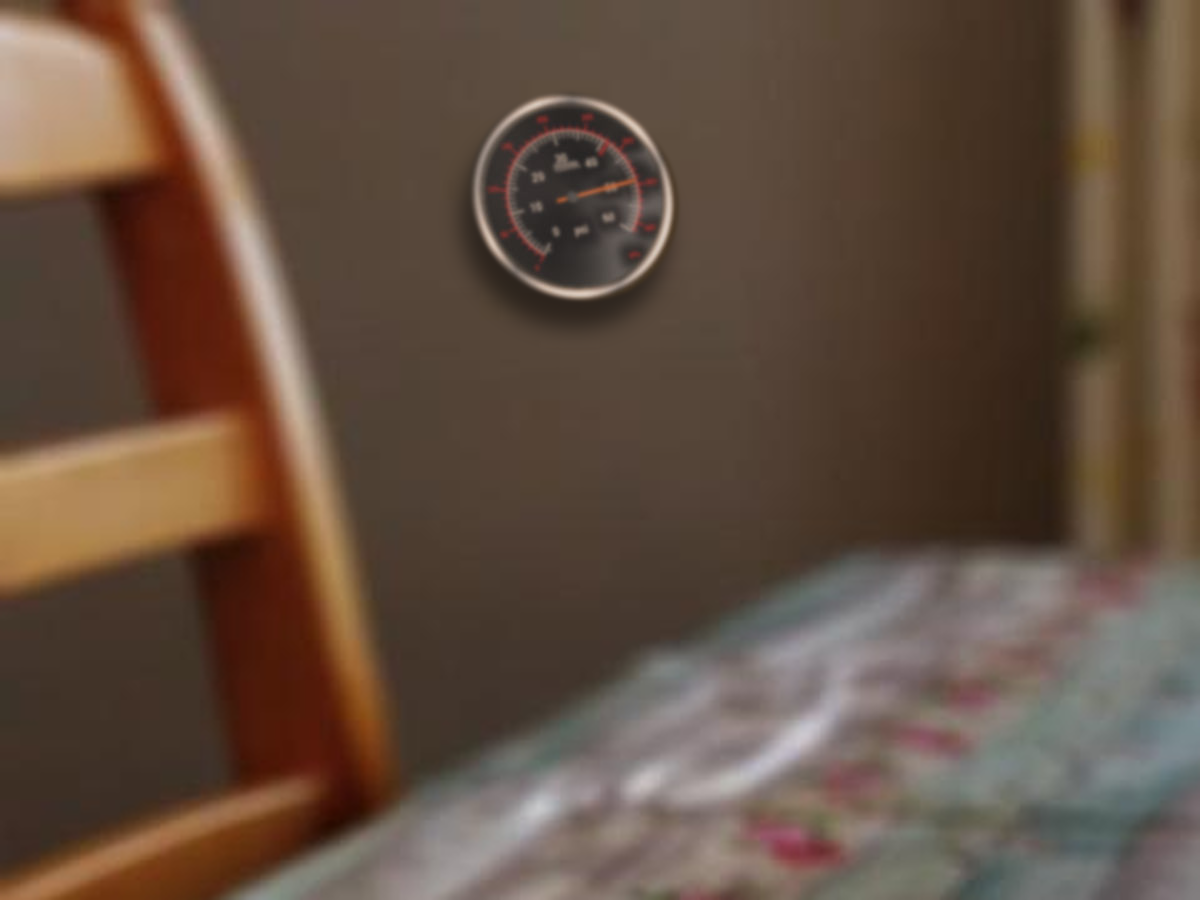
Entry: **50** psi
